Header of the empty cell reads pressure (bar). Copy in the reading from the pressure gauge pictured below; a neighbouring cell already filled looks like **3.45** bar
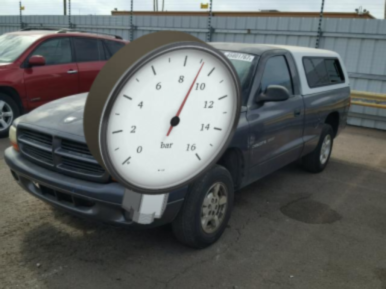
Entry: **9** bar
